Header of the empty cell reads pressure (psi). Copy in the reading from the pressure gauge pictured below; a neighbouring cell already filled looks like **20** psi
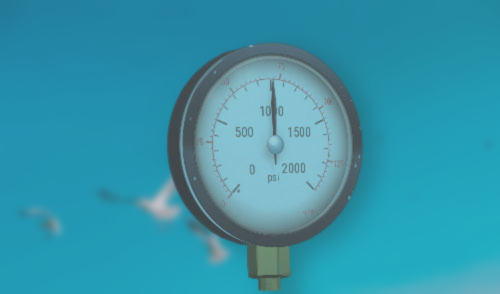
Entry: **1000** psi
